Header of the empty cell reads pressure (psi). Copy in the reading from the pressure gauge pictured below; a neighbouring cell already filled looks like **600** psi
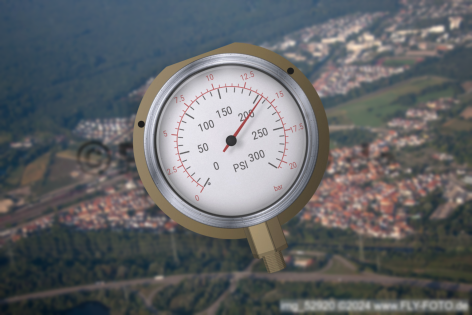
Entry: **205** psi
